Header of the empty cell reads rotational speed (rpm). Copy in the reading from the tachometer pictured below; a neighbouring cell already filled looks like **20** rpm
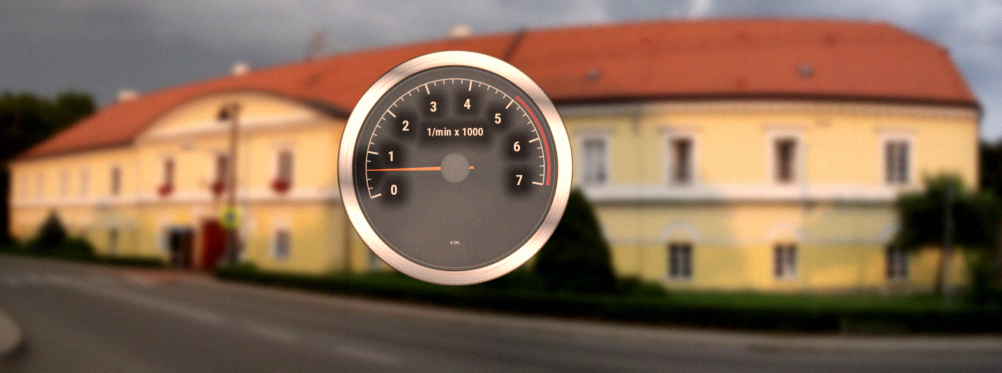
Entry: **600** rpm
